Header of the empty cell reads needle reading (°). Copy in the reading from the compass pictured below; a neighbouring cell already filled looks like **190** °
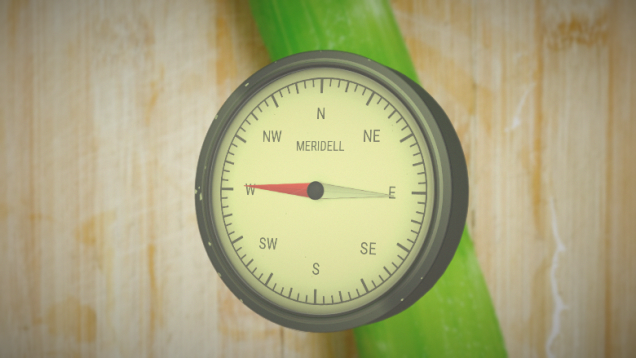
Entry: **272.5** °
